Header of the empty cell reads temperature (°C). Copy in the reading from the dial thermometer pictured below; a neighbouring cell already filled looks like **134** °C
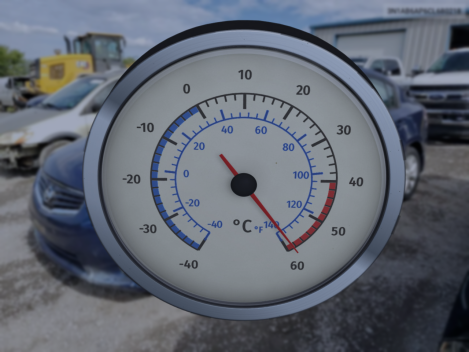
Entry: **58** °C
